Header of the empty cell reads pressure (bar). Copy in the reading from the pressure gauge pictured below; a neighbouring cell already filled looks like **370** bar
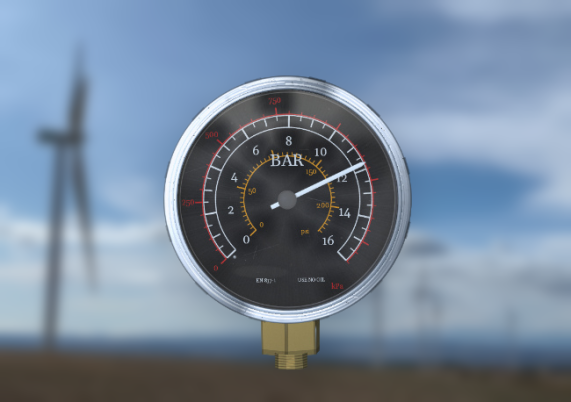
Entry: **11.75** bar
